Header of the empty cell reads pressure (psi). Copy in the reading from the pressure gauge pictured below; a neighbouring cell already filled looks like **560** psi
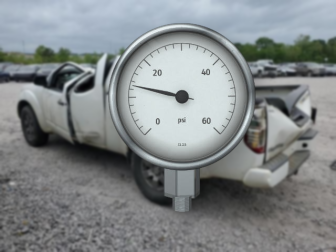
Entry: **13** psi
